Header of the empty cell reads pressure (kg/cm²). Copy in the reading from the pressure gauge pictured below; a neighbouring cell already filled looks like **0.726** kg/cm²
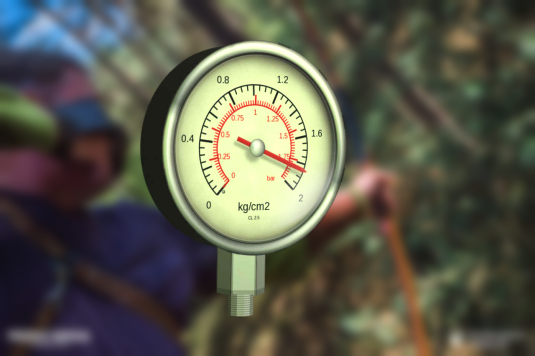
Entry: **1.85** kg/cm²
